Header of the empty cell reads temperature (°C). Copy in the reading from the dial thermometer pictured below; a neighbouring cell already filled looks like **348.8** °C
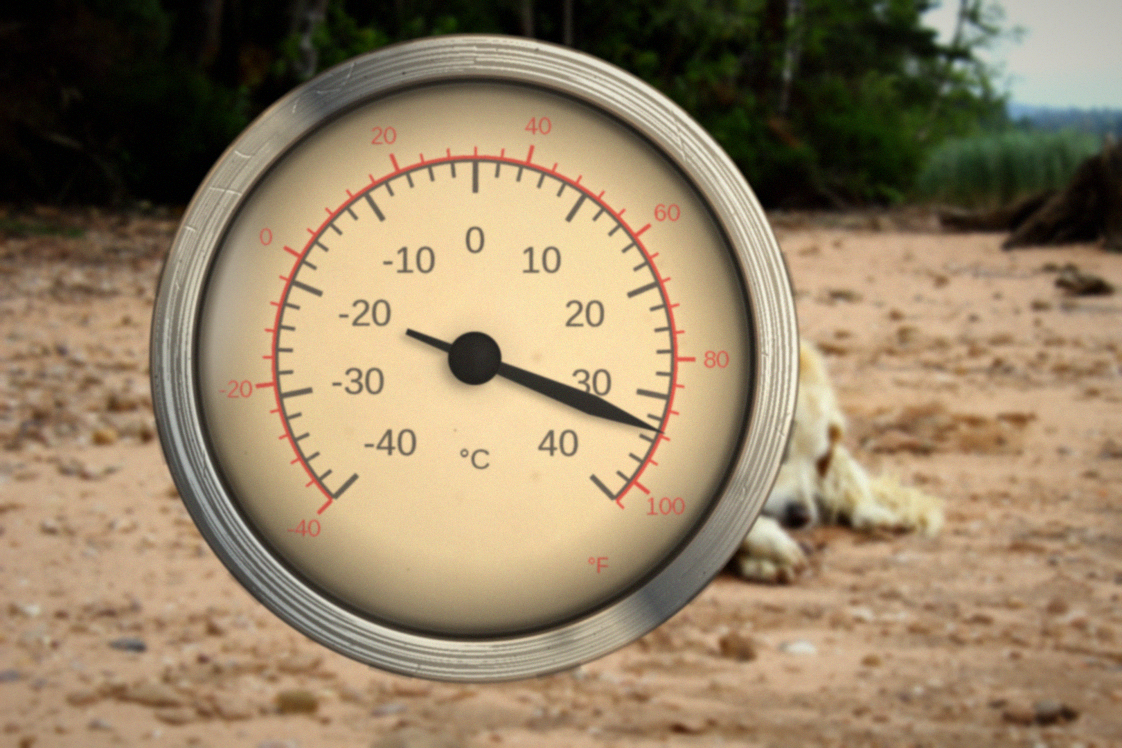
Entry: **33** °C
